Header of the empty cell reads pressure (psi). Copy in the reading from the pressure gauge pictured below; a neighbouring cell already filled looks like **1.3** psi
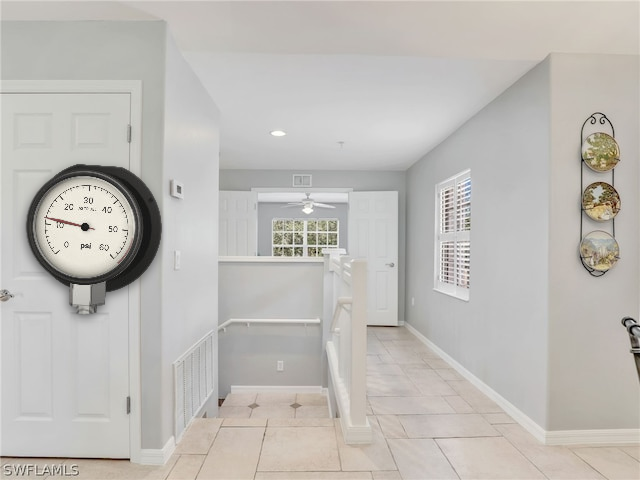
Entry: **12** psi
